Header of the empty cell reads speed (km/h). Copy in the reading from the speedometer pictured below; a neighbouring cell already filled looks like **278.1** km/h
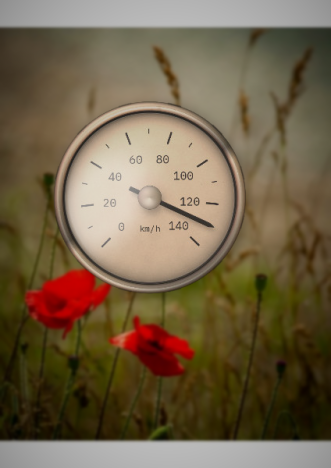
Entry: **130** km/h
